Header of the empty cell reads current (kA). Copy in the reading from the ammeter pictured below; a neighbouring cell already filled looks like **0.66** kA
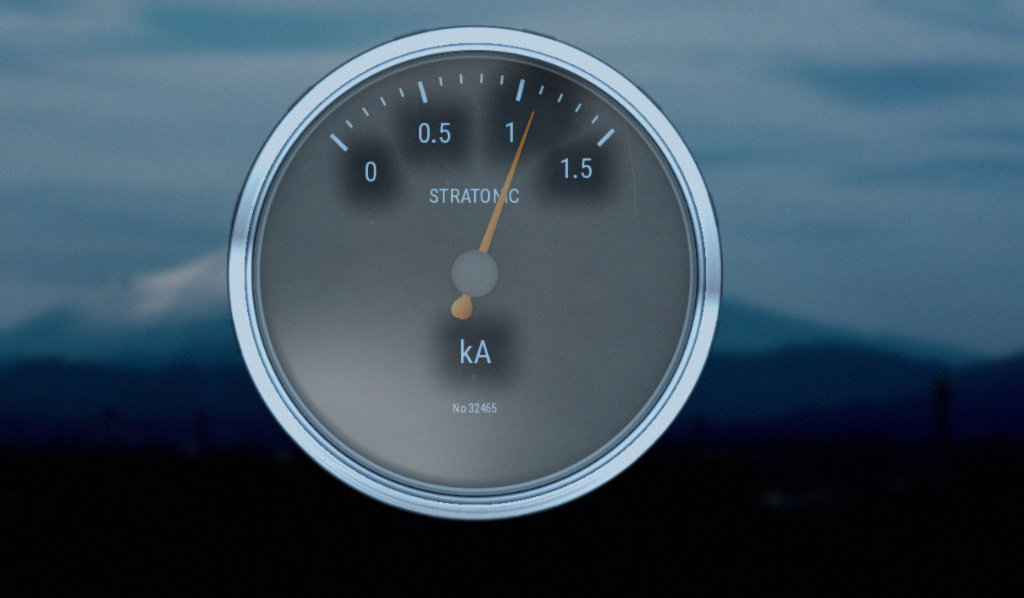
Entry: **1.1** kA
